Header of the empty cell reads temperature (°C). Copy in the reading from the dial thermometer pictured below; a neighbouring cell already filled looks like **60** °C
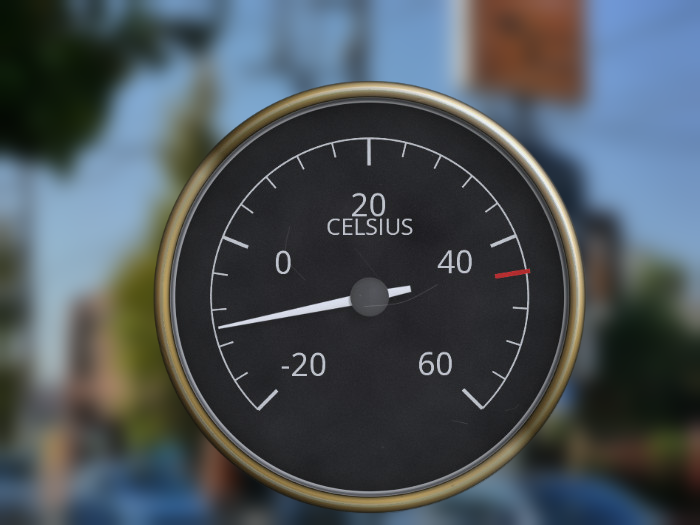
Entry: **-10** °C
